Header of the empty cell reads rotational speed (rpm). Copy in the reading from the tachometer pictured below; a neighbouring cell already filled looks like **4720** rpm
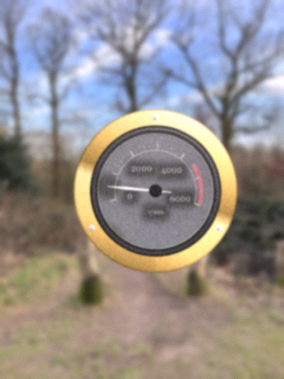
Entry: **500** rpm
